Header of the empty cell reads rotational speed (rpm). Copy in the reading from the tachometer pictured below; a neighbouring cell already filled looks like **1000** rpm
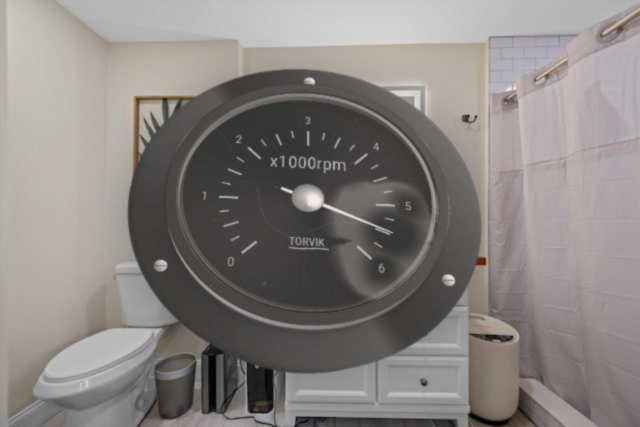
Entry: **5500** rpm
